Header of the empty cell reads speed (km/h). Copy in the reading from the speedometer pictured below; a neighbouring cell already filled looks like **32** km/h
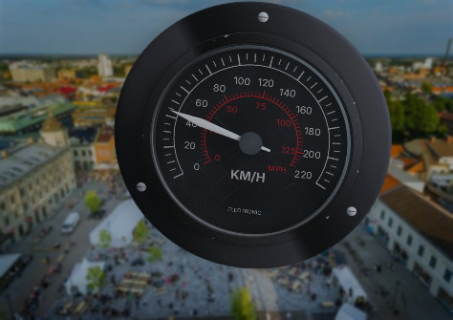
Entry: **45** km/h
